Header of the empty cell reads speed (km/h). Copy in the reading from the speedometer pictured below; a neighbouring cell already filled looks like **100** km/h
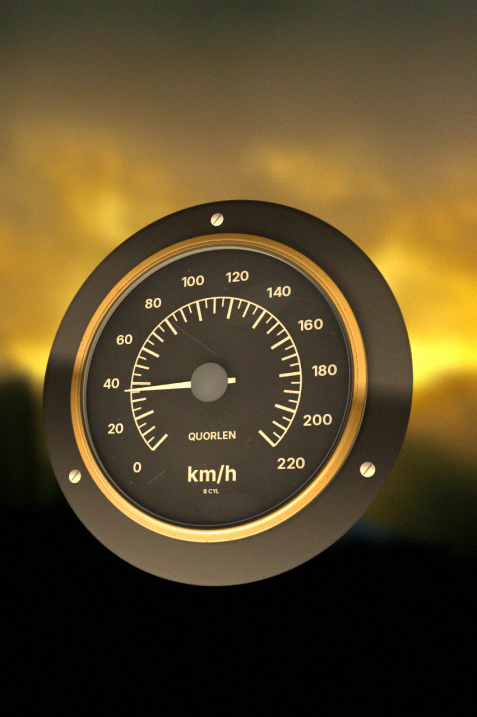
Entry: **35** km/h
